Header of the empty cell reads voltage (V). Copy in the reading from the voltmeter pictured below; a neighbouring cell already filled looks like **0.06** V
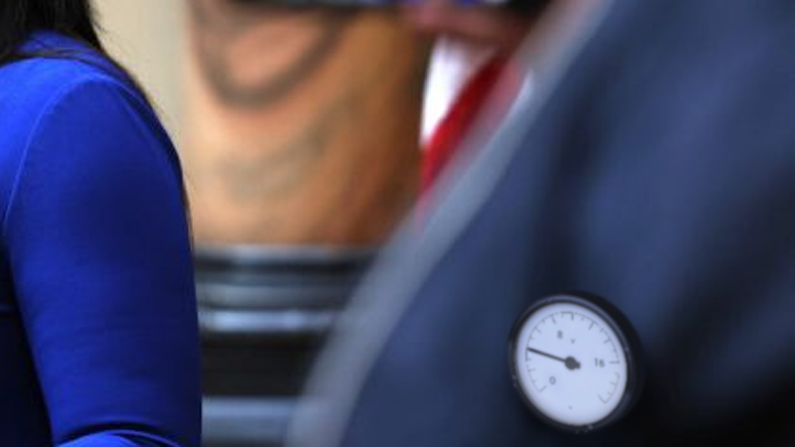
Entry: **4** V
